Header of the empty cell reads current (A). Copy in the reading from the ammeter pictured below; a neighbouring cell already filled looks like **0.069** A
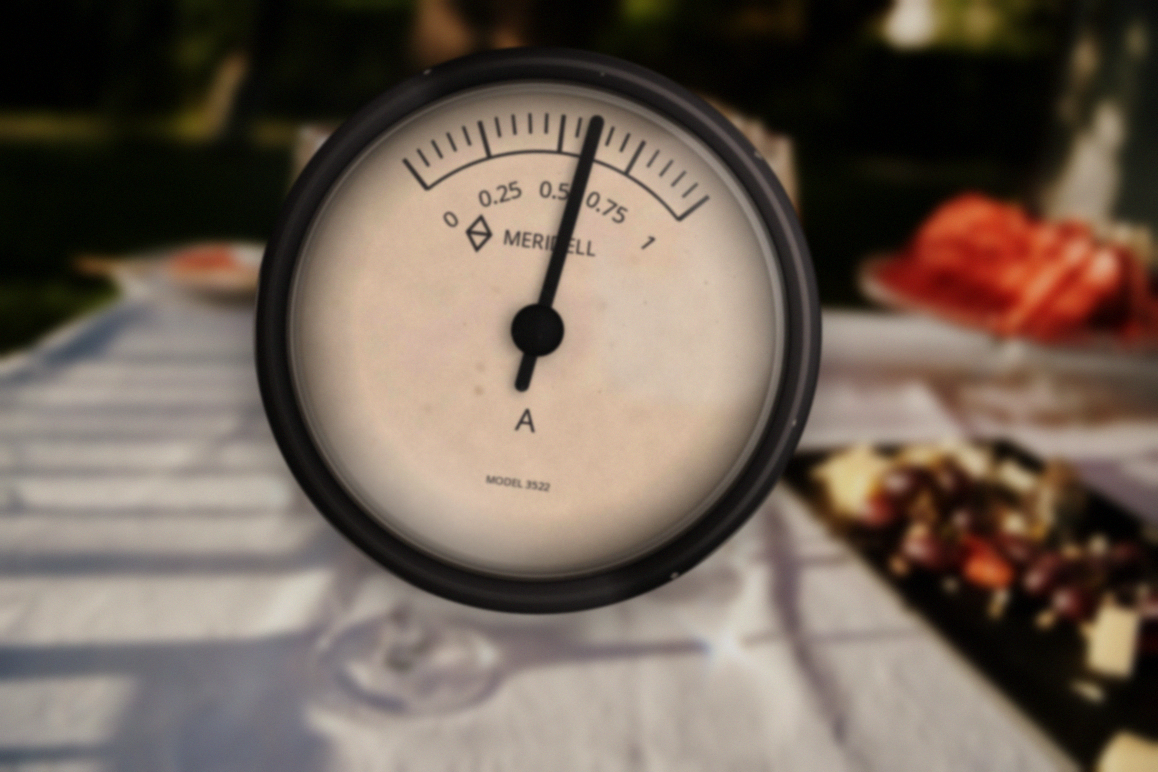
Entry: **0.6** A
